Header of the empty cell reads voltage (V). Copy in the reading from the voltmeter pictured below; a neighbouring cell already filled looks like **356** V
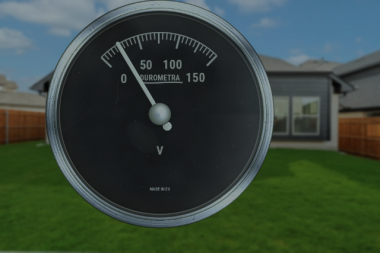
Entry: **25** V
